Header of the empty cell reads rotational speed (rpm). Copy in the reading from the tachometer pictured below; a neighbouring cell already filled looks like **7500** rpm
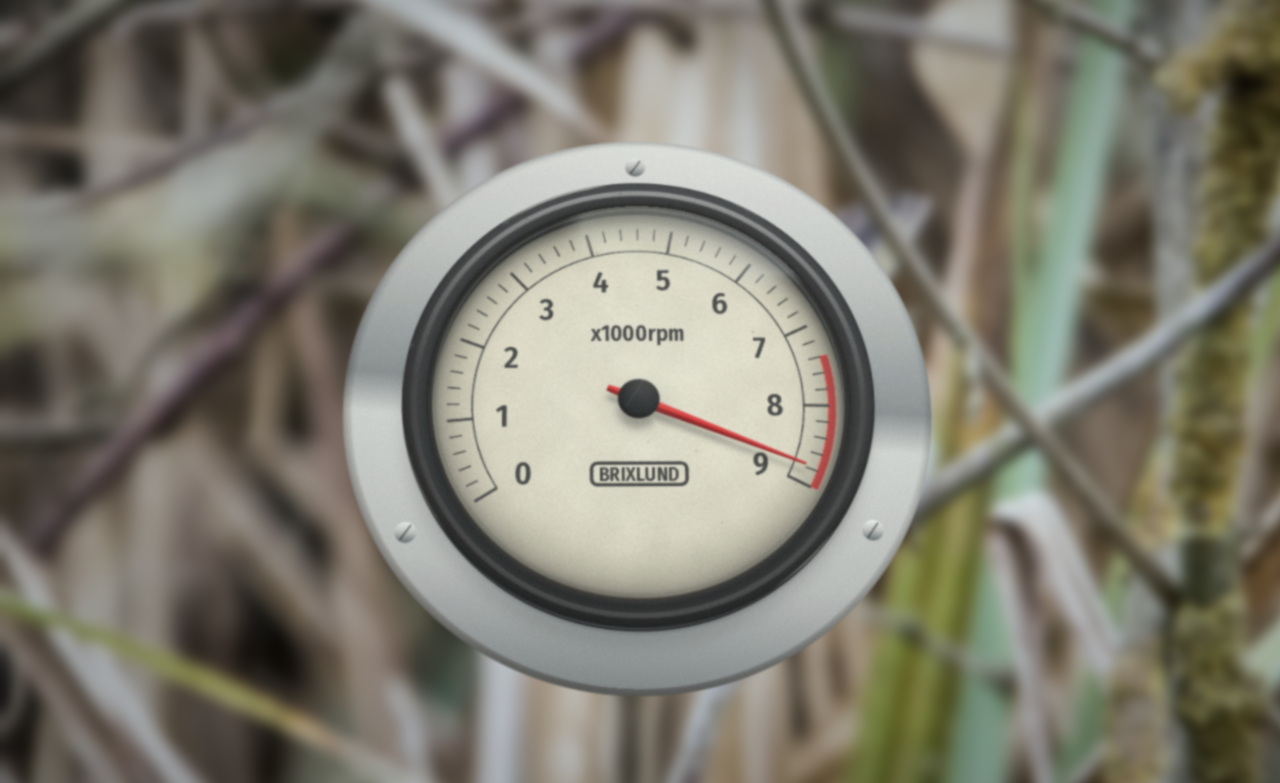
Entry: **8800** rpm
